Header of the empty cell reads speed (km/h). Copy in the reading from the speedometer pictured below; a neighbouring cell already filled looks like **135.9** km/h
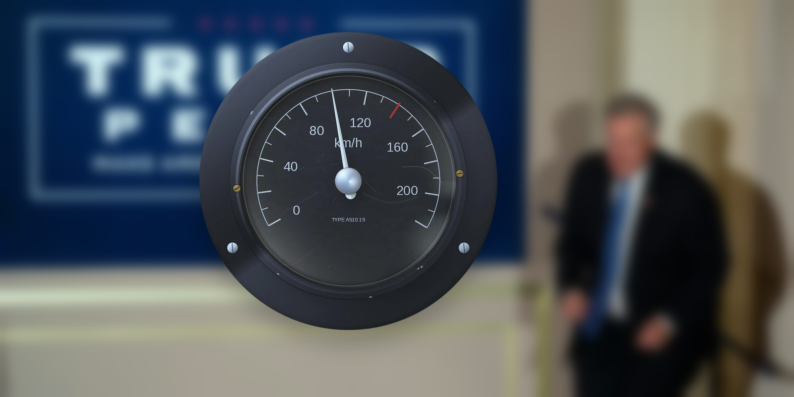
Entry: **100** km/h
